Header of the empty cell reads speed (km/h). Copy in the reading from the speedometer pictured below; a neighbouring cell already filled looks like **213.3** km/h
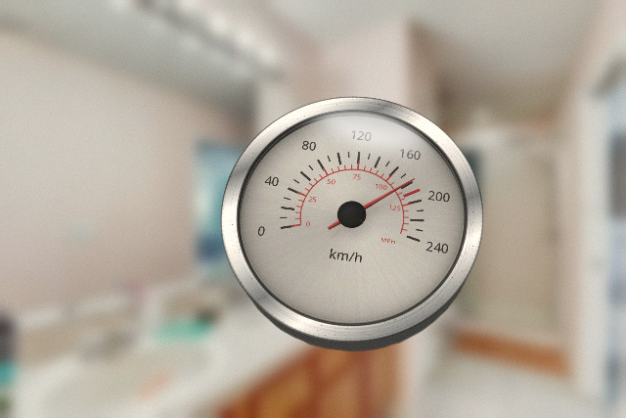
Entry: **180** km/h
